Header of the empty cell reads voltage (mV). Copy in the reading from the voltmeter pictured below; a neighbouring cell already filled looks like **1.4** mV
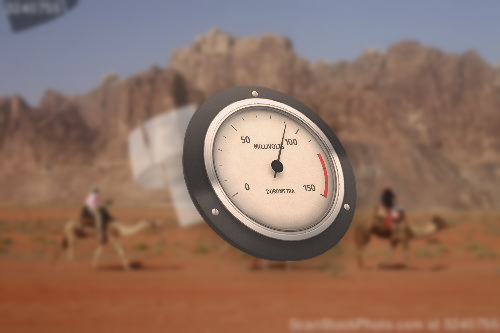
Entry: **90** mV
